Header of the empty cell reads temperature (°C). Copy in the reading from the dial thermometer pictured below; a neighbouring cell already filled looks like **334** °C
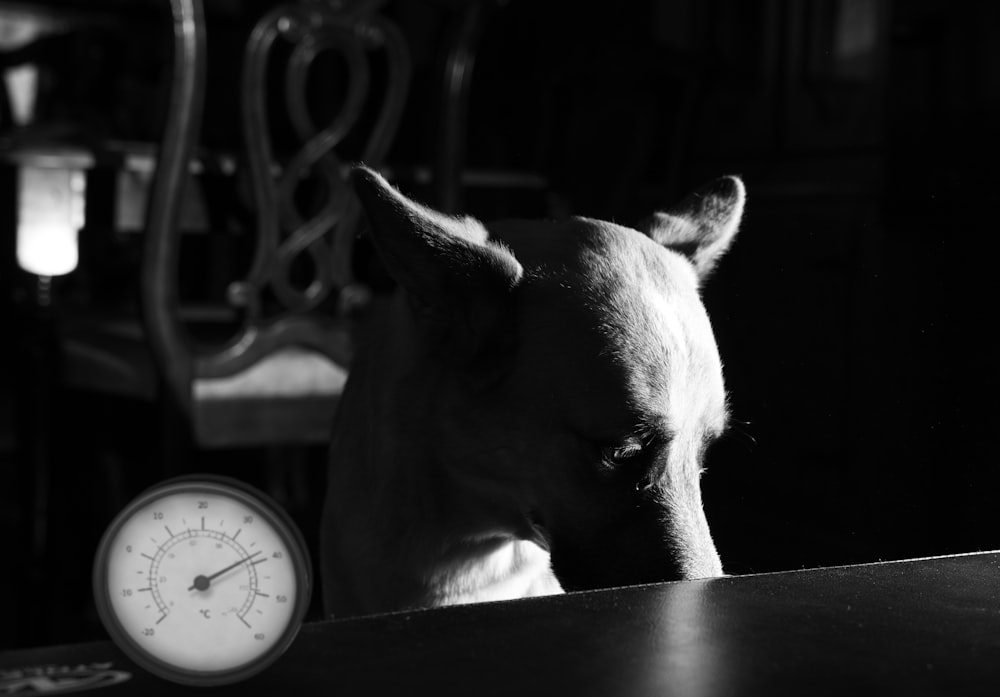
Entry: **37.5** °C
